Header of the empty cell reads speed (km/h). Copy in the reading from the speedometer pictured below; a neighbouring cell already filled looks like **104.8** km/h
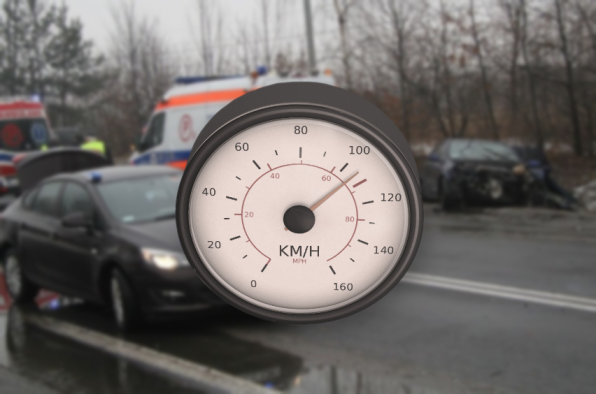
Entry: **105** km/h
